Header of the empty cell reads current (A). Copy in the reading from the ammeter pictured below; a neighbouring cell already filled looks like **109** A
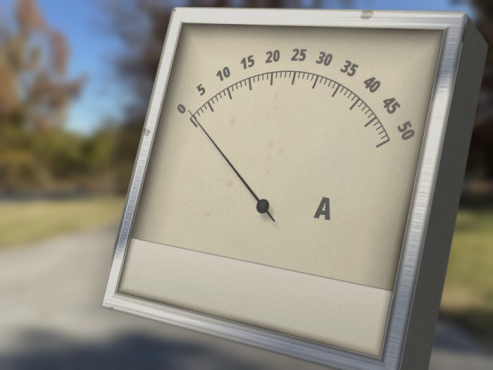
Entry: **1** A
